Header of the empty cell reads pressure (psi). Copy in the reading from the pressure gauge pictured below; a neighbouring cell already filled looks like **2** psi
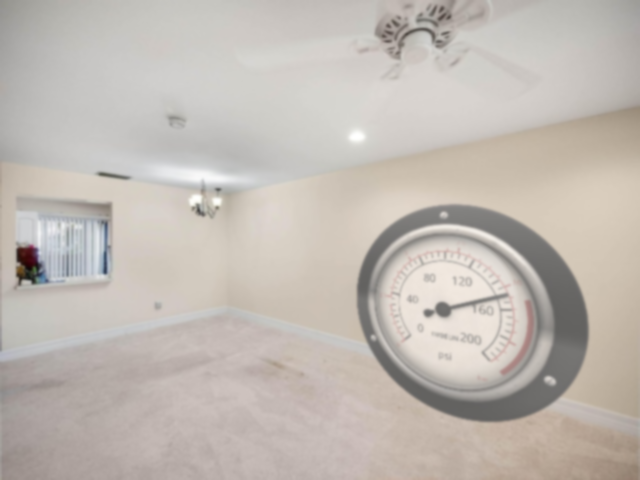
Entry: **150** psi
